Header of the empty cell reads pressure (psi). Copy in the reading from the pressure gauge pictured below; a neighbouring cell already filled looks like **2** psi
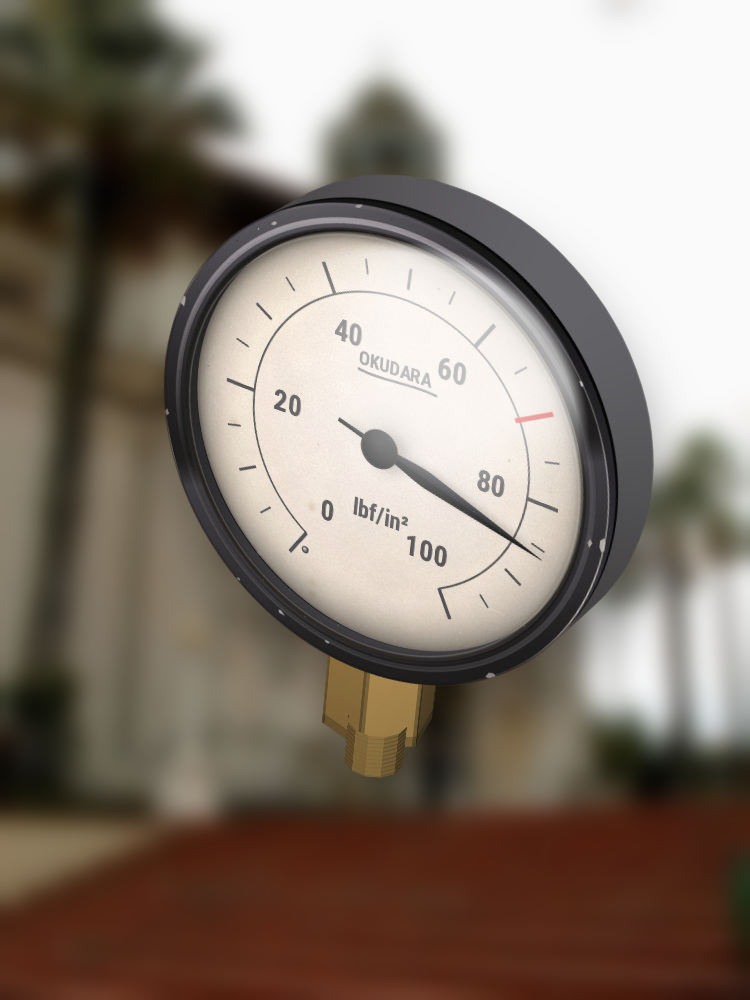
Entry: **85** psi
